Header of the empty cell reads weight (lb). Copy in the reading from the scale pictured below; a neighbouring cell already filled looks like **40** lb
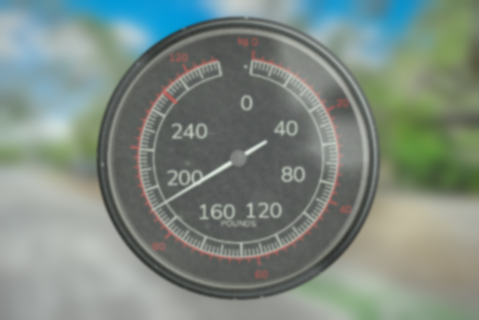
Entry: **190** lb
